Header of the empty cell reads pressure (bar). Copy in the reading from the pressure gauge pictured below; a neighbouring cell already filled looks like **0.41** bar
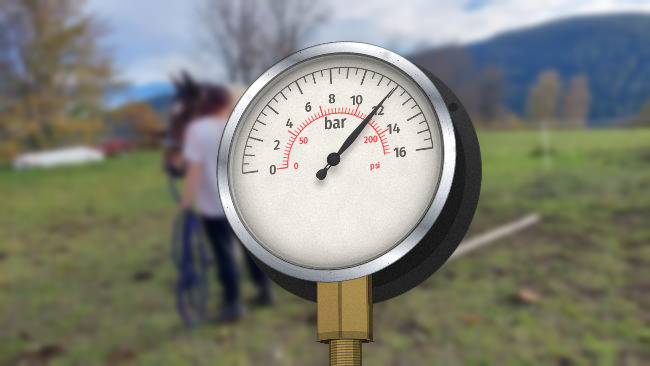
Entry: **12** bar
